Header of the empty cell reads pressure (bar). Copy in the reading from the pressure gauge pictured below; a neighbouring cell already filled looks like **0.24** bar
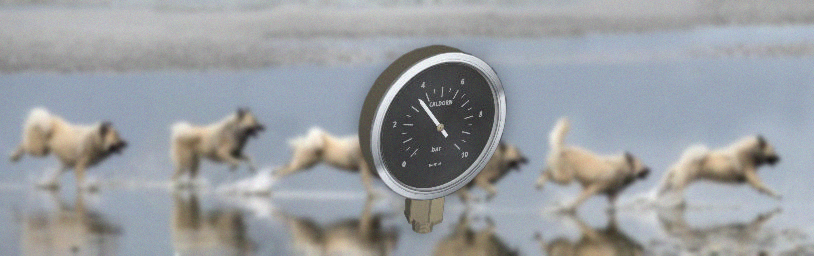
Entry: **3.5** bar
